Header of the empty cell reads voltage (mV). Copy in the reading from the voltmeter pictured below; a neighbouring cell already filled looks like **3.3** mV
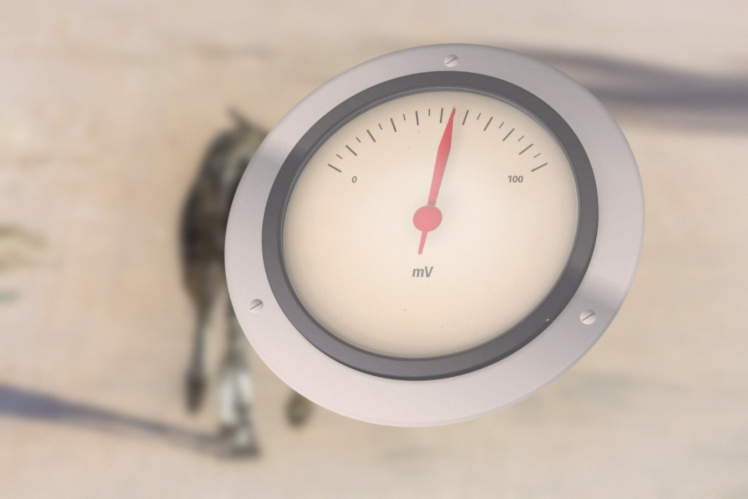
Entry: **55** mV
